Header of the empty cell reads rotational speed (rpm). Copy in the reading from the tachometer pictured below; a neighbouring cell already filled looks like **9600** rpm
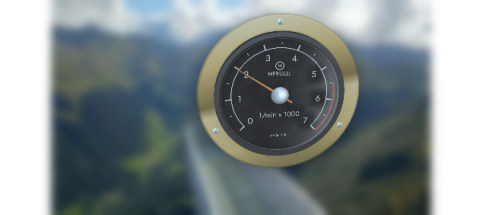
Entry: **2000** rpm
